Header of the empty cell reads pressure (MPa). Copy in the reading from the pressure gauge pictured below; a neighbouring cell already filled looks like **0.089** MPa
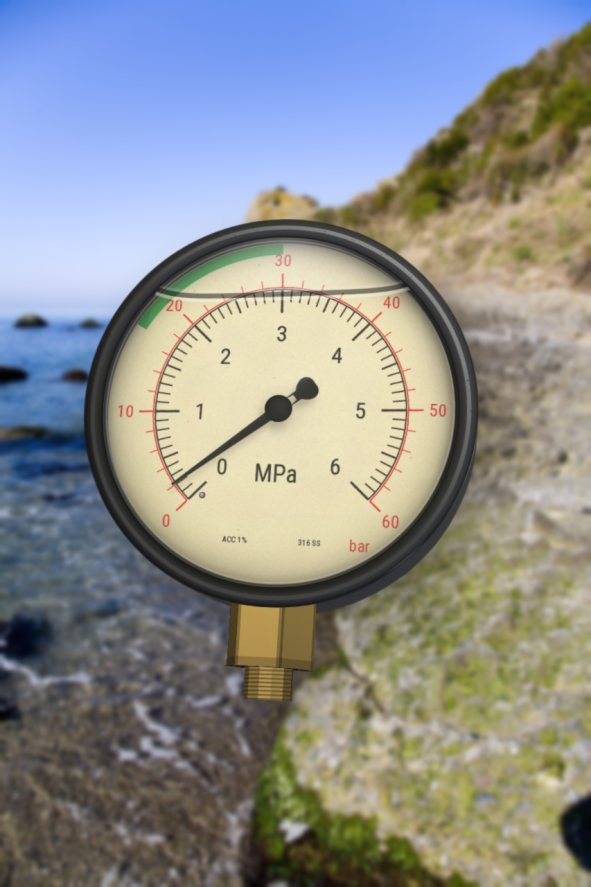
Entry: **0.2** MPa
